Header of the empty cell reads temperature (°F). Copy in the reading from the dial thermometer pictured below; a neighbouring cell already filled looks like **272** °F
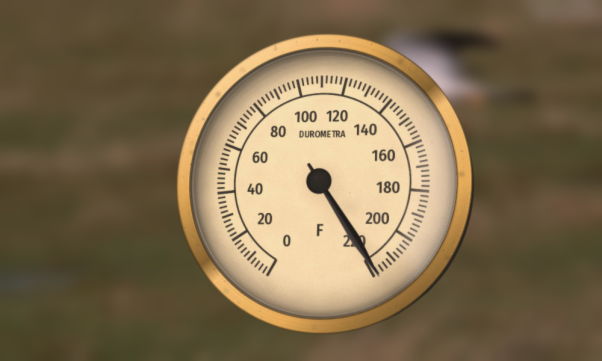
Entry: **218** °F
